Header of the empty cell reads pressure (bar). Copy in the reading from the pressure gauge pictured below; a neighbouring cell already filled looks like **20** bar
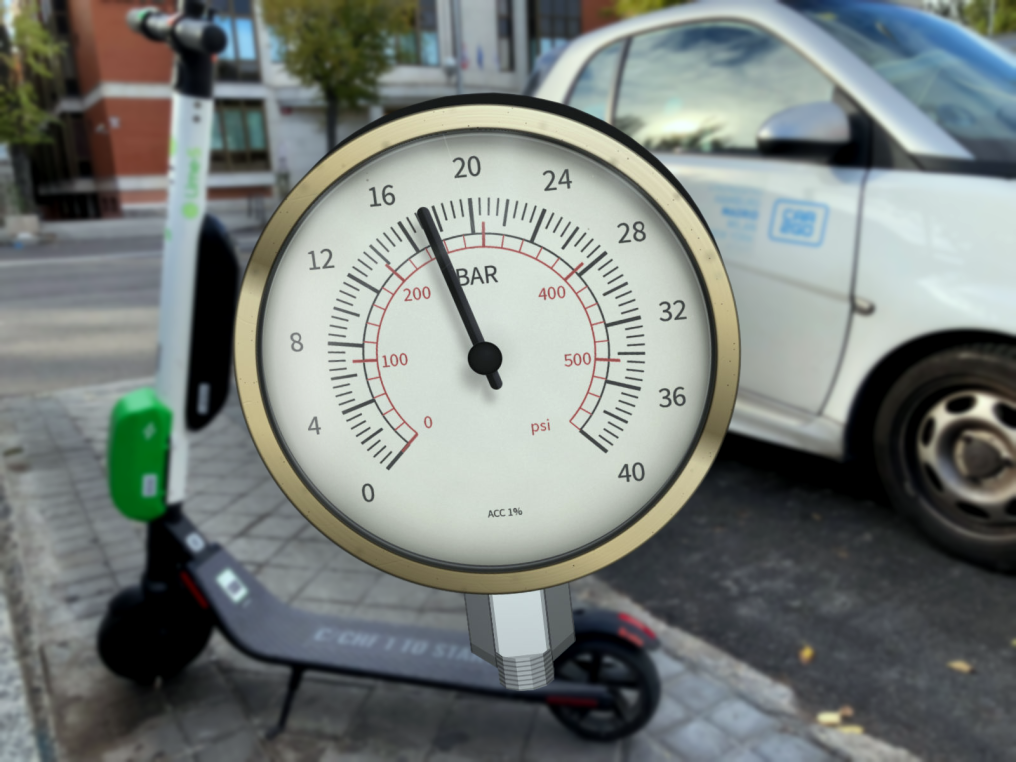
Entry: **17.5** bar
